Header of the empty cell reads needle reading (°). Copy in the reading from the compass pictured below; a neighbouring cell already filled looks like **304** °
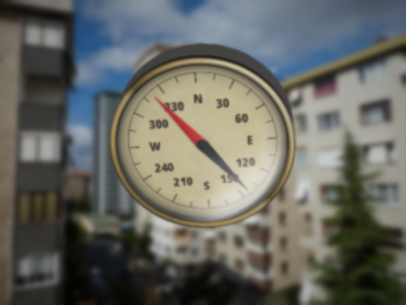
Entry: **322.5** °
